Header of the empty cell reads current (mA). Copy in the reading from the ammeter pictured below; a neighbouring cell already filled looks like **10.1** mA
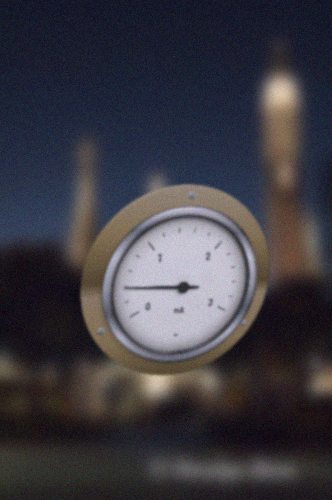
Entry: **0.4** mA
